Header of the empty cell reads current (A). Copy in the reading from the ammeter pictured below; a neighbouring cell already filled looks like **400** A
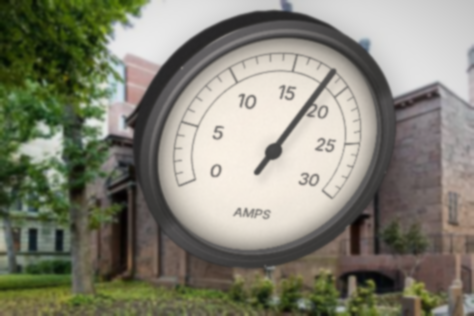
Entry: **18** A
